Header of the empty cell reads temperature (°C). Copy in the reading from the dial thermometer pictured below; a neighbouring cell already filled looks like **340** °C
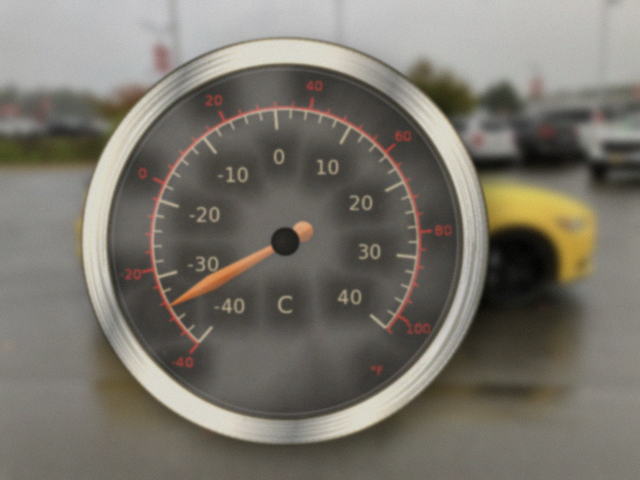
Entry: **-34** °C
